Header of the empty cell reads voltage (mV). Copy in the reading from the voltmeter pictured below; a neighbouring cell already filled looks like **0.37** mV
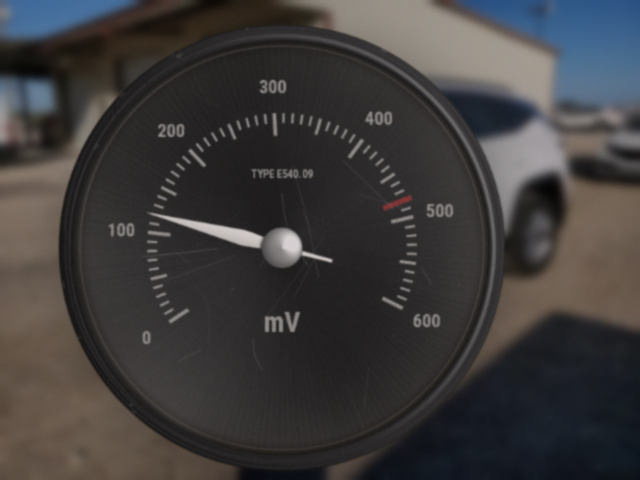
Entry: **120** mV
